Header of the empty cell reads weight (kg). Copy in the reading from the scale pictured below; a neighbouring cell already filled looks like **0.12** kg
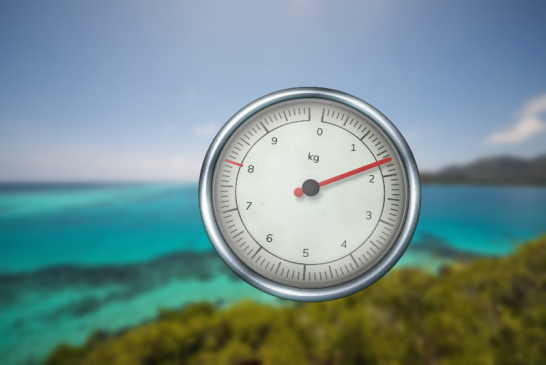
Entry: **1.7** kg
